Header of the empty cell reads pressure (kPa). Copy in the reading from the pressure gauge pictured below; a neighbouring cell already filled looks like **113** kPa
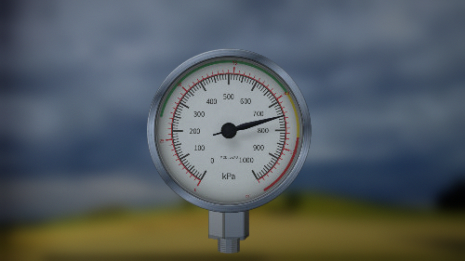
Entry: **750** kPa
